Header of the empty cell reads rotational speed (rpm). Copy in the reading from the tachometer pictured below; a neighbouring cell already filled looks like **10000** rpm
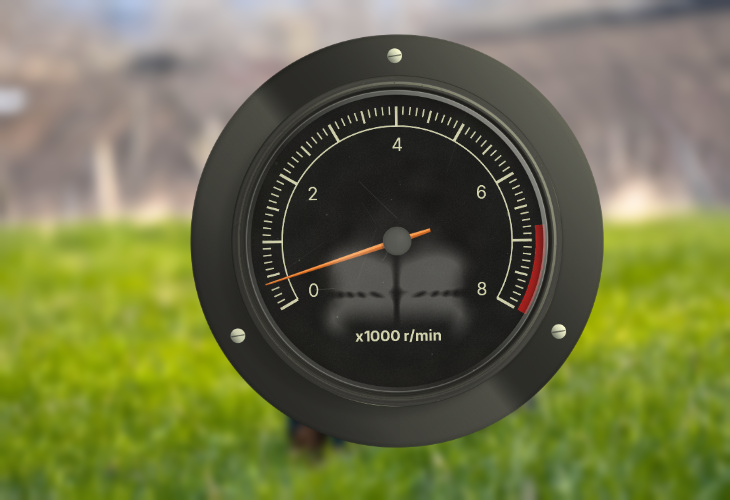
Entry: **400** rpm
